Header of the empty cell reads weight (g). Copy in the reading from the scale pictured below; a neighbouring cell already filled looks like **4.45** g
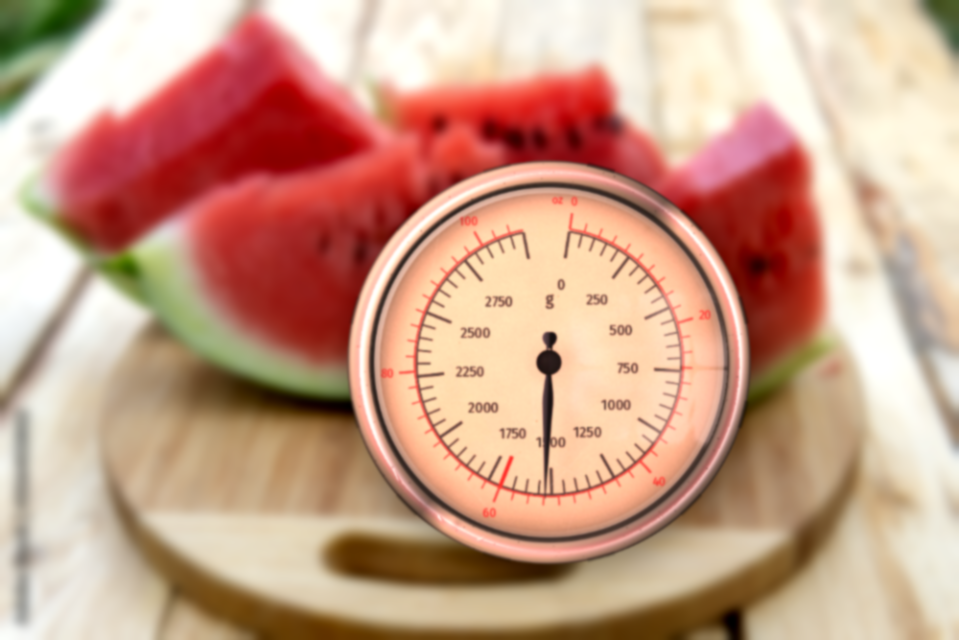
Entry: **1525** g
